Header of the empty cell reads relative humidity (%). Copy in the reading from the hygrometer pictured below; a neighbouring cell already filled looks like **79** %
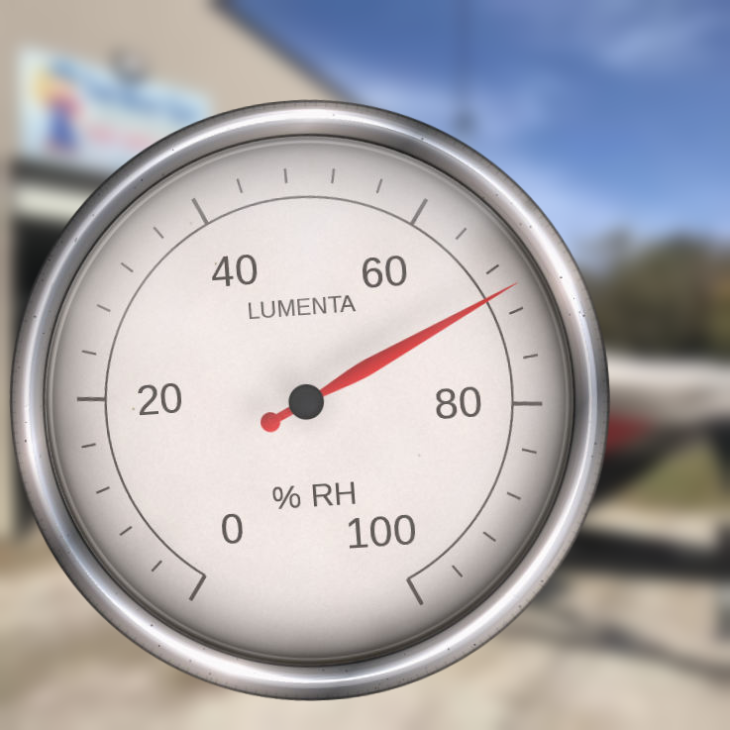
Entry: **70** %
